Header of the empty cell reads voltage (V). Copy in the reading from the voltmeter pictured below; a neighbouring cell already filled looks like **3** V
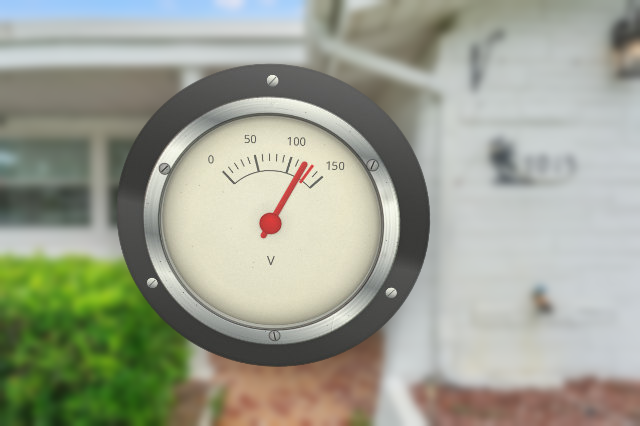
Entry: **120** V
